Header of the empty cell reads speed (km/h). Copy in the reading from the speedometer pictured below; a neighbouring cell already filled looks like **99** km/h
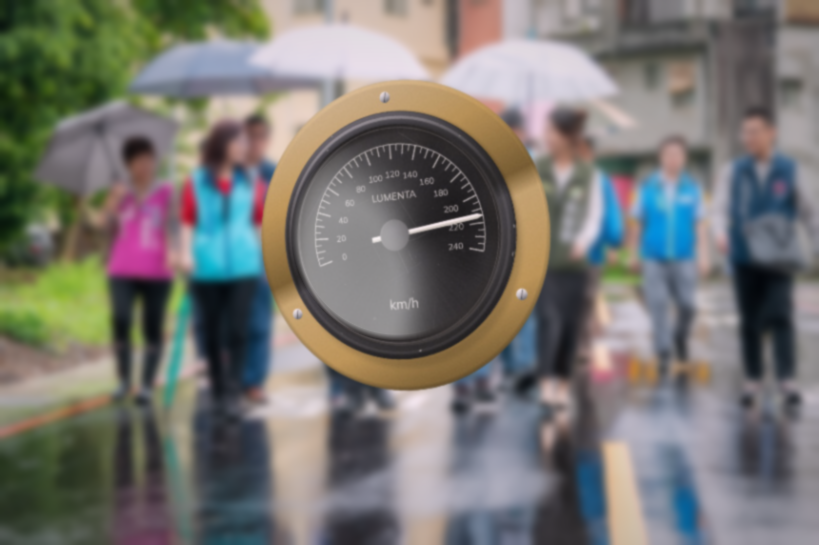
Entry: **215** km/h
